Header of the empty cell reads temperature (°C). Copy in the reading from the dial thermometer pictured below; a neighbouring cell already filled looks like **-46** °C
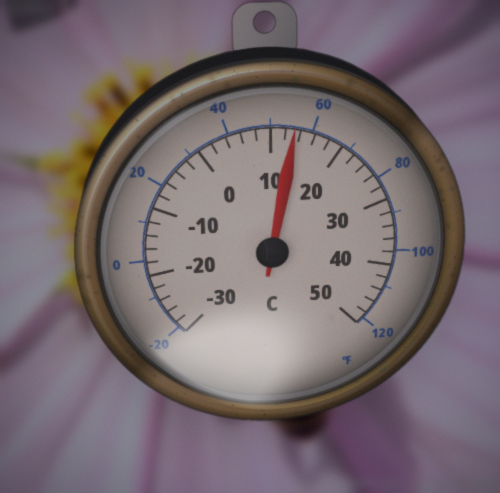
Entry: **13** °C
